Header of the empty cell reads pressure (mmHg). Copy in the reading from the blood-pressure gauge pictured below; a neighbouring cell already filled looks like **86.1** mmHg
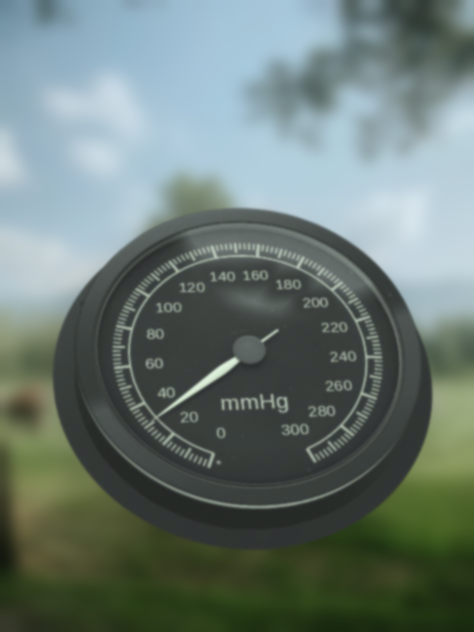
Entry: **30** mmHg
